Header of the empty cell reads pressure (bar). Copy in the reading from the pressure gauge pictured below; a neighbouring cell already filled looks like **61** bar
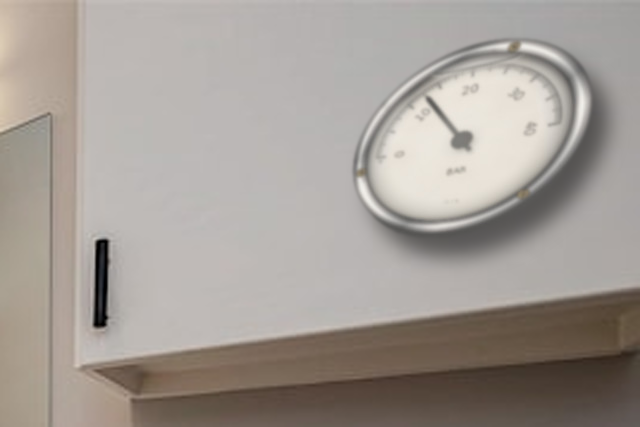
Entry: **12.5** bar
